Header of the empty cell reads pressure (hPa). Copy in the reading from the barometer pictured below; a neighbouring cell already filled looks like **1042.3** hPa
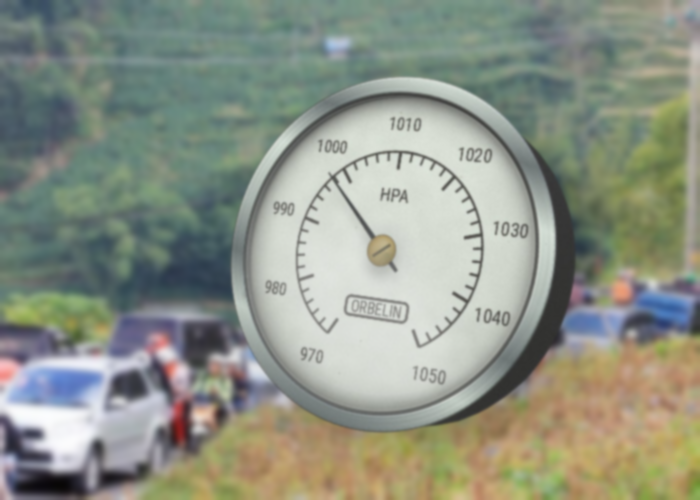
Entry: **998** hPa
